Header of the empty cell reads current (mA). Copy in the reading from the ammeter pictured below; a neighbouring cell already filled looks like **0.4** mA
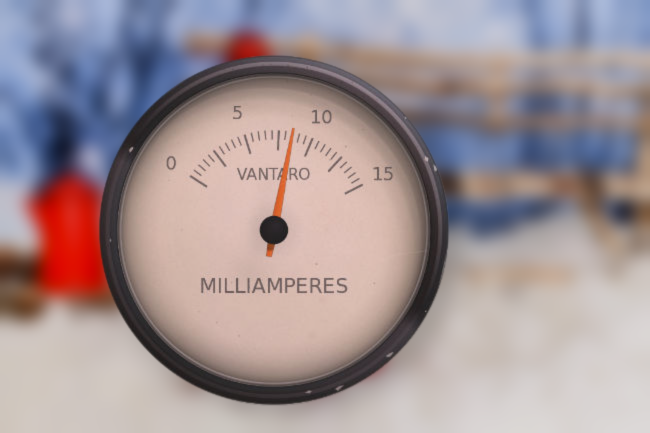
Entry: **8.5** mA
